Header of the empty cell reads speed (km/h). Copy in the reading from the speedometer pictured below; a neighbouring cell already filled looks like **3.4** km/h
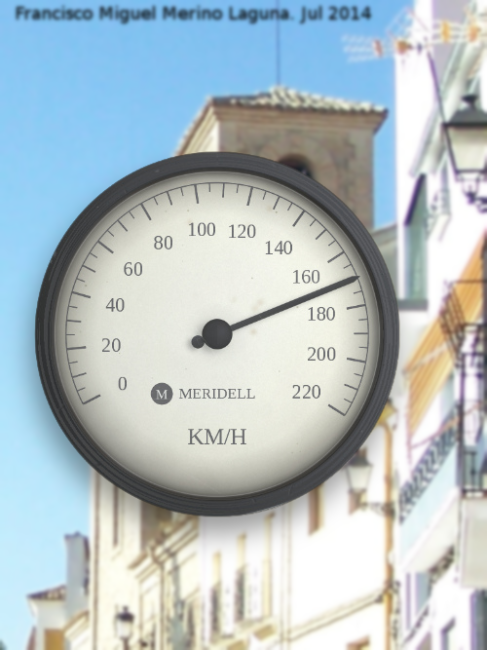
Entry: **170** km/h
